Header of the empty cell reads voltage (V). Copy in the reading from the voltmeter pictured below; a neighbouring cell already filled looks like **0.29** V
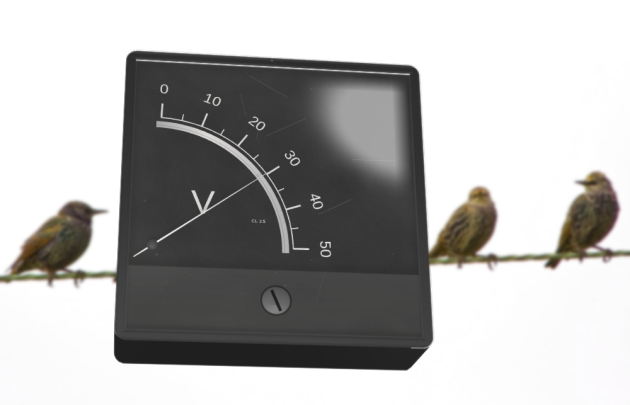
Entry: **30** V
